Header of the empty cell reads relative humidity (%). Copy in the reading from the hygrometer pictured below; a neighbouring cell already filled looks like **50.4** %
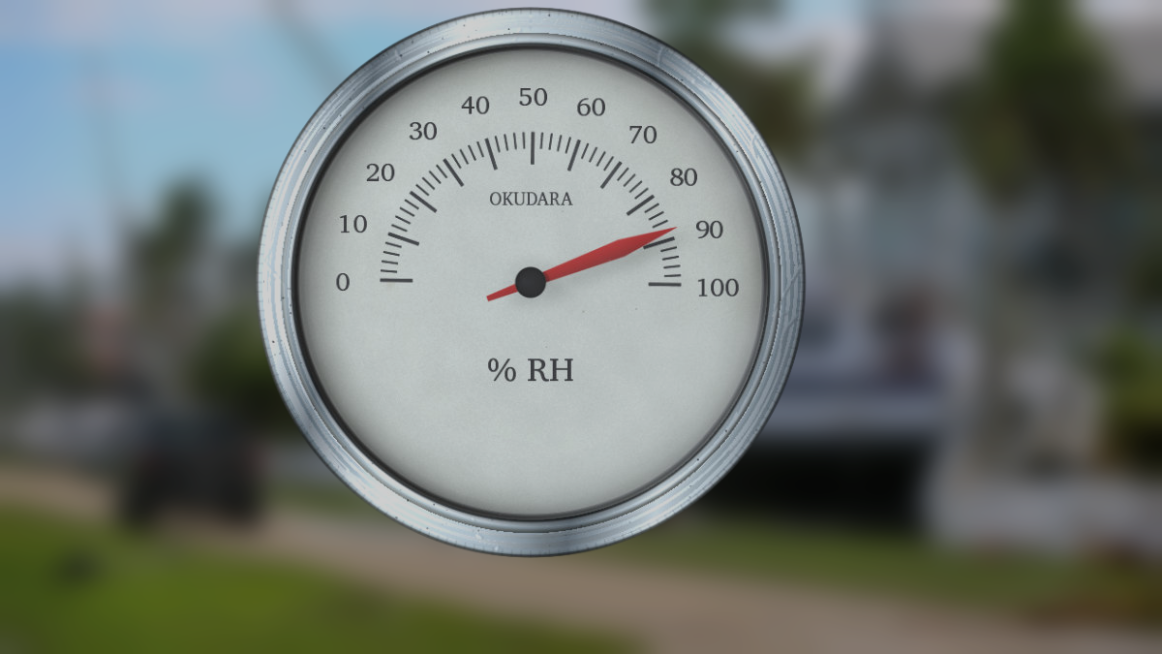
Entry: **88** %
